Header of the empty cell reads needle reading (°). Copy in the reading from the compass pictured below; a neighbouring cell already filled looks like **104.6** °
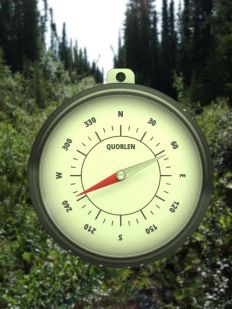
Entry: **245** °
